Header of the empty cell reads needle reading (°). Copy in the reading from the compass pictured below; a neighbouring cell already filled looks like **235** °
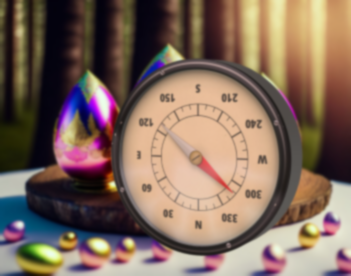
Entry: **310** °
